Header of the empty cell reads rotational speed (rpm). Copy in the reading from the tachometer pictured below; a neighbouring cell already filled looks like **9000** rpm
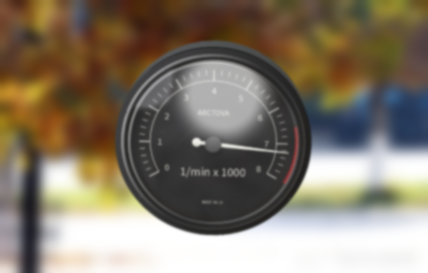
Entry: **7200** rpm
